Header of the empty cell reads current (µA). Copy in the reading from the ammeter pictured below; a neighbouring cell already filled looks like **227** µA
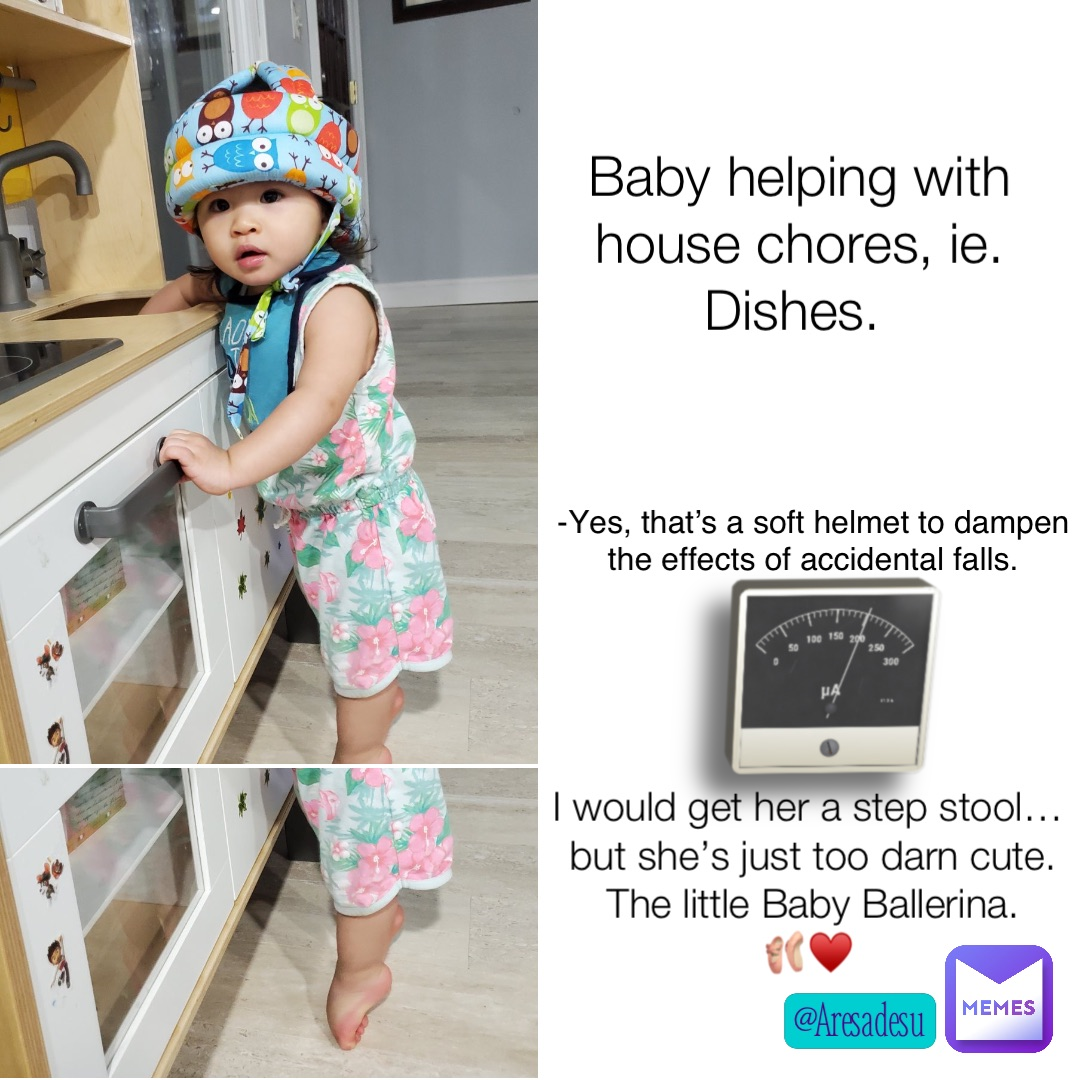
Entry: **200** µA
